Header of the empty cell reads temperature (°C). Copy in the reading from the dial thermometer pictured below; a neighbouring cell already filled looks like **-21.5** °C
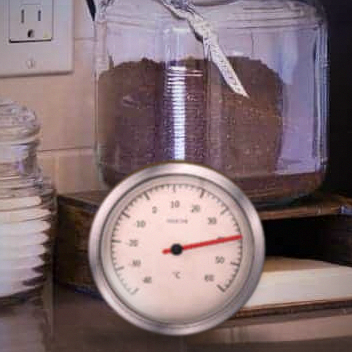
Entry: **40** °C
